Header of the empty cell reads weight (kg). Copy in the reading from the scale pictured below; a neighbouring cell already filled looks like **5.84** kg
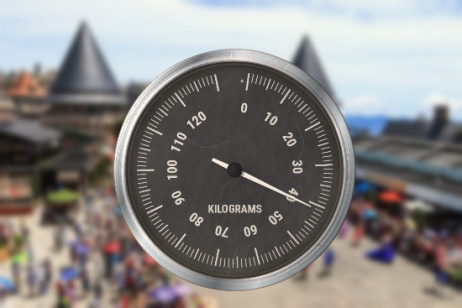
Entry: **41** kg
